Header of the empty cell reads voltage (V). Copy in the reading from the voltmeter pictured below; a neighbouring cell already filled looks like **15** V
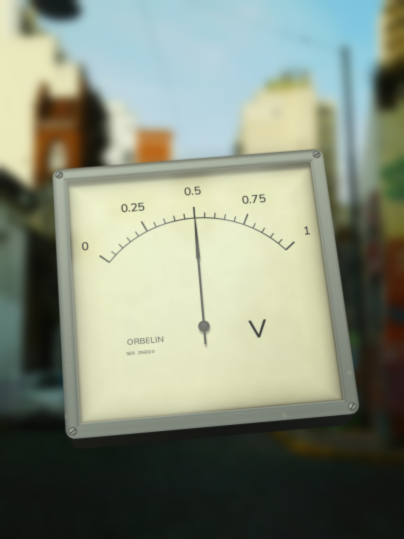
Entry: **0.5** V
